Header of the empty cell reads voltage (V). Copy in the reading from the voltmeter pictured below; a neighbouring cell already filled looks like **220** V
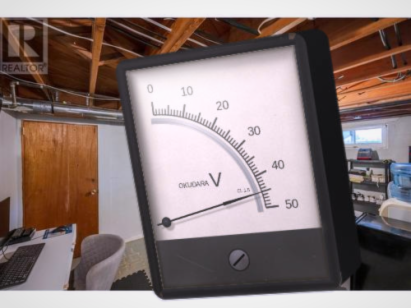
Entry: **45** V
